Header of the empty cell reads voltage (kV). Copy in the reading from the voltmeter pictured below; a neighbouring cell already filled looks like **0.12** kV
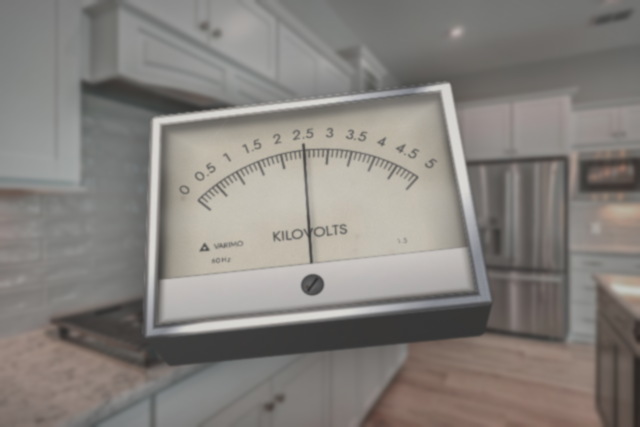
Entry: **2.5** kV
